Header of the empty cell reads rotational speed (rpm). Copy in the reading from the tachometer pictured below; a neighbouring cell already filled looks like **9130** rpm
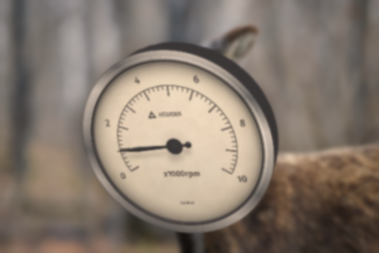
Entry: **1000** rpm
